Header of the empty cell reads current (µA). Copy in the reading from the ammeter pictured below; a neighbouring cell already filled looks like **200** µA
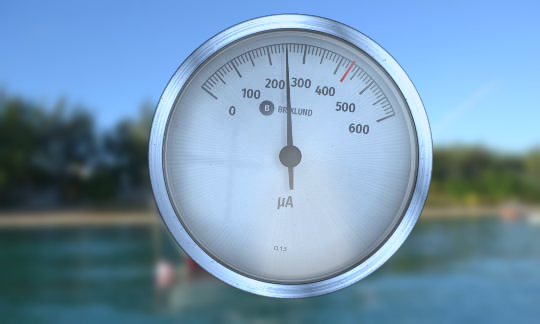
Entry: **250** µA
